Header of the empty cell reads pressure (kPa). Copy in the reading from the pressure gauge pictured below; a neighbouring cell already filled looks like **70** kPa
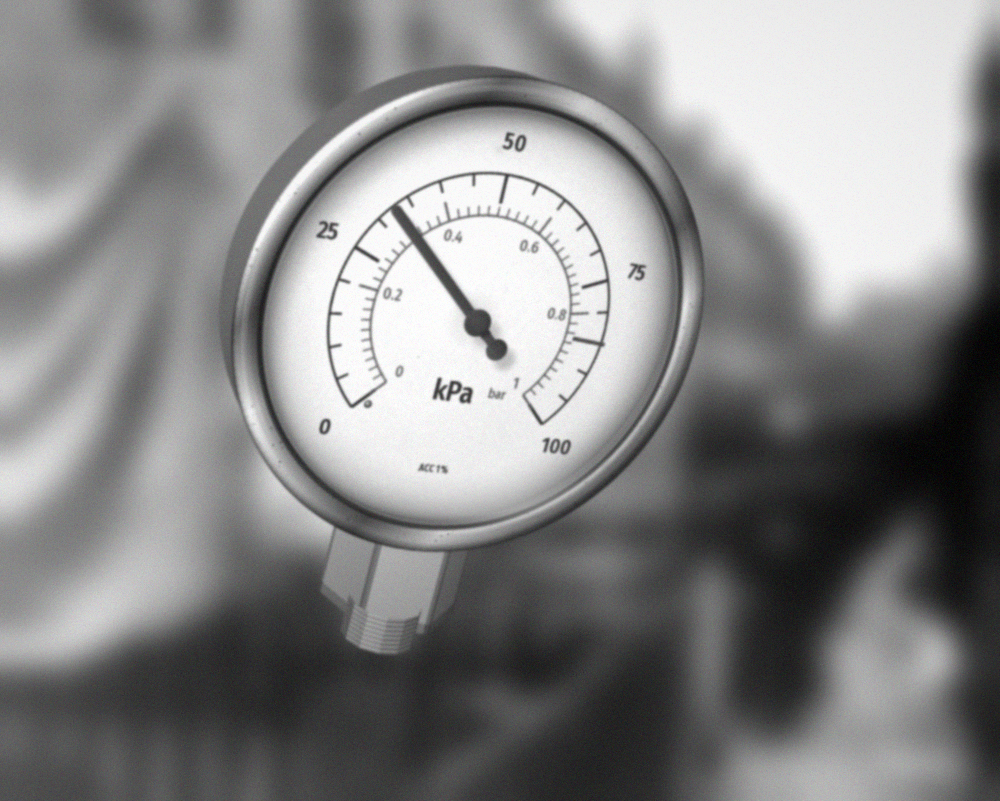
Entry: **32.5** kPa
